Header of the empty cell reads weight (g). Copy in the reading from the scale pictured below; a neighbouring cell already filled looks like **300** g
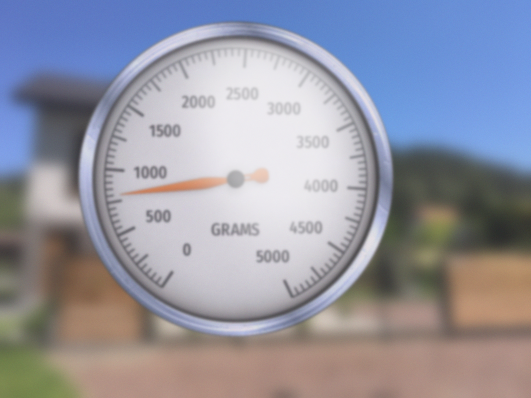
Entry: **800** g
